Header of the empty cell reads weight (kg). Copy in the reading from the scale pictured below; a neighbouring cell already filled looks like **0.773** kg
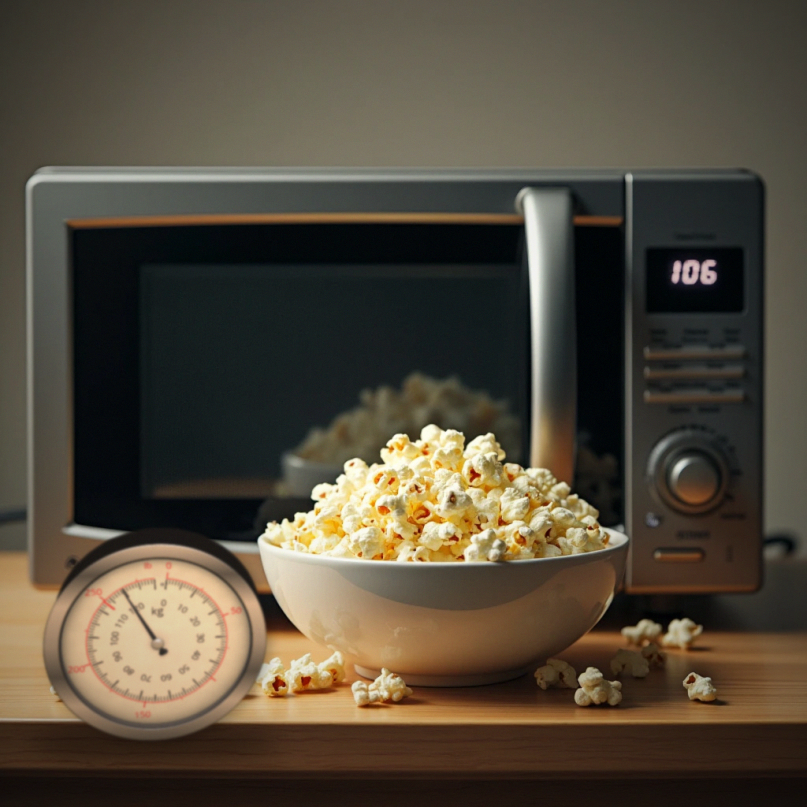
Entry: **120** kg
